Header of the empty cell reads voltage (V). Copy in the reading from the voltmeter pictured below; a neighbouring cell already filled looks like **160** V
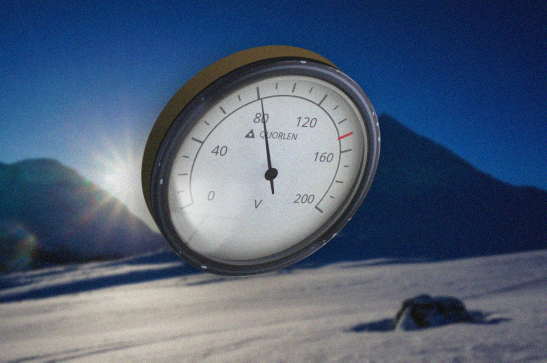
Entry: **80** V
